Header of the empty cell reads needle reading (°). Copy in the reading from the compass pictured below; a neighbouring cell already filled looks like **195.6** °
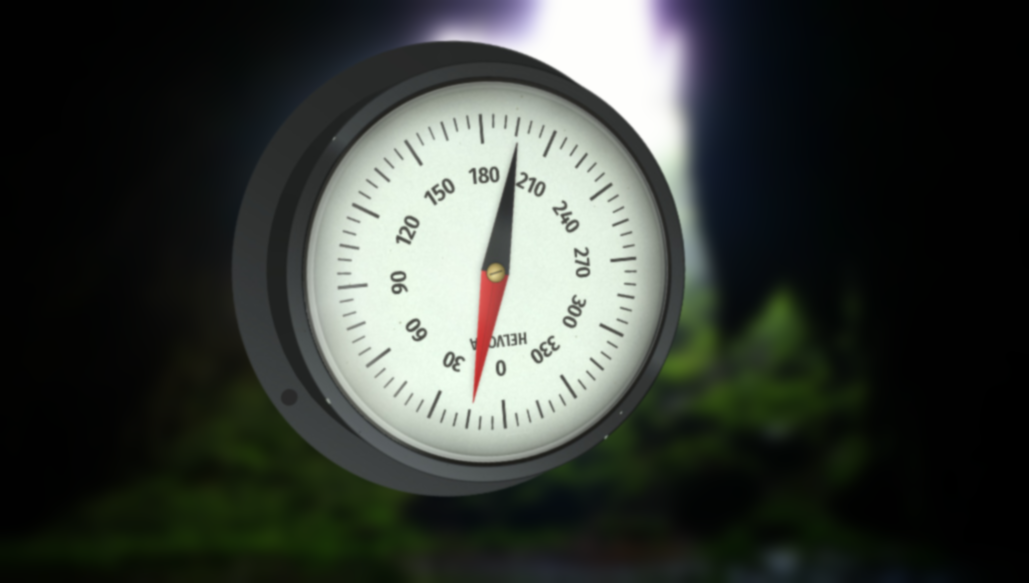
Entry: **15** °
